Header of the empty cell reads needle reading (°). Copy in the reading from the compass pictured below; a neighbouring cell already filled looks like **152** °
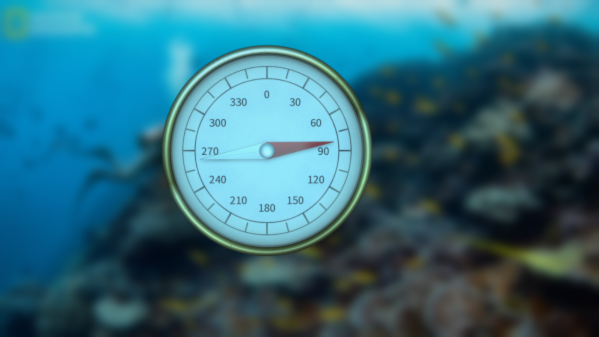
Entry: **82.5** °
